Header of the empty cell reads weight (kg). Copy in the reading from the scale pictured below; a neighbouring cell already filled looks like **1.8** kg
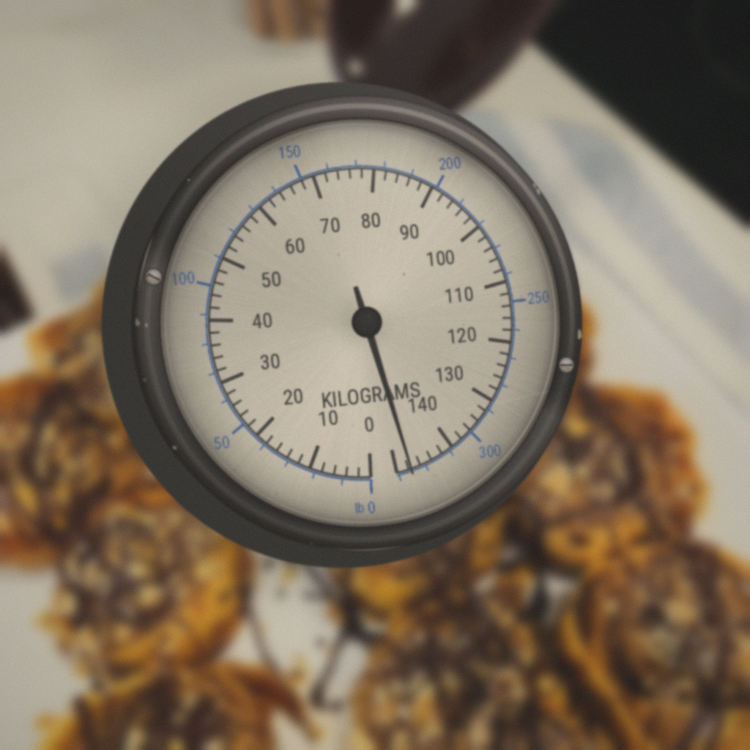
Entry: **148** kg
